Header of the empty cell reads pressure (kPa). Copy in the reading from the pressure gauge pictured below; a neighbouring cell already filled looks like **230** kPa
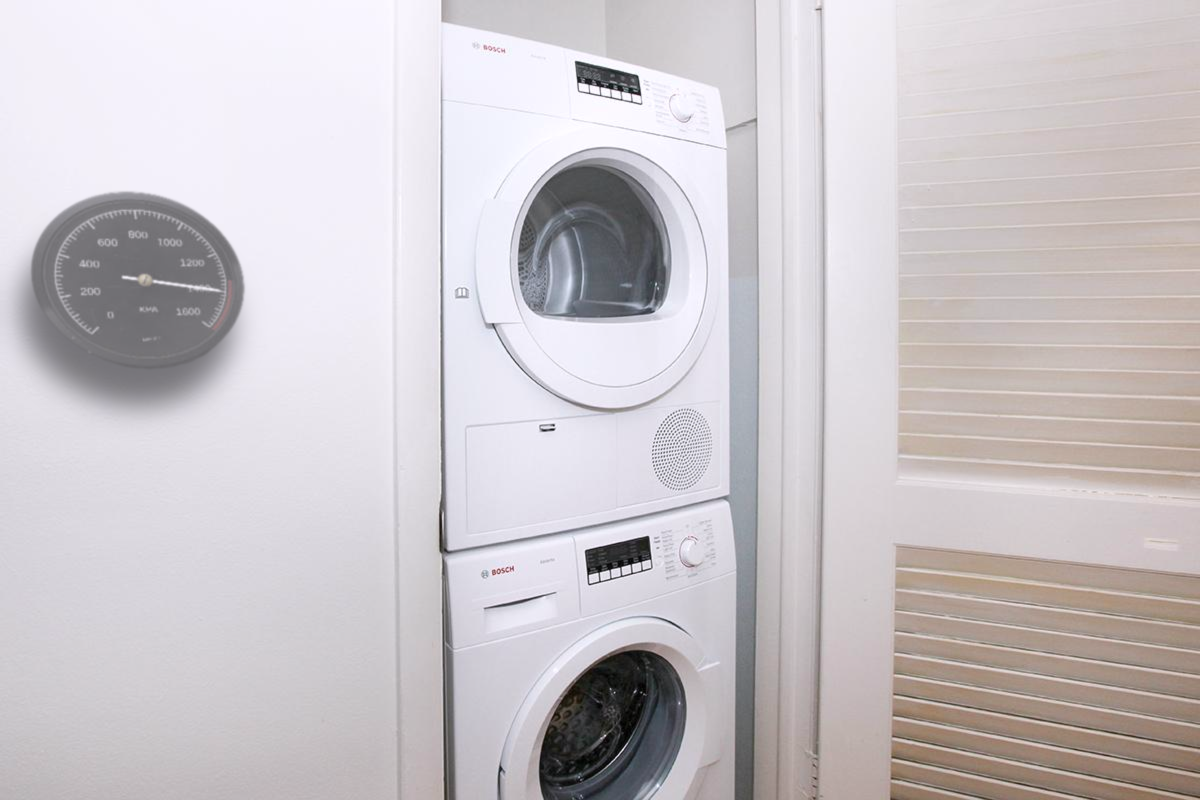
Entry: **1400** kPa
